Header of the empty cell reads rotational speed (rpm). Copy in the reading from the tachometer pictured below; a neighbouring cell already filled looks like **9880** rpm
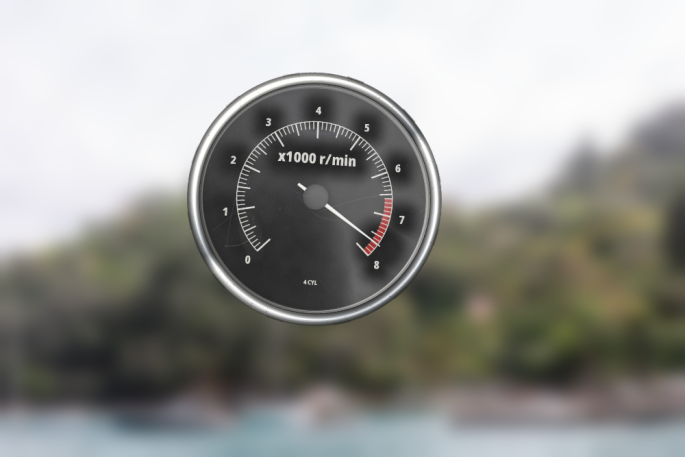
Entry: **7700** rpm
